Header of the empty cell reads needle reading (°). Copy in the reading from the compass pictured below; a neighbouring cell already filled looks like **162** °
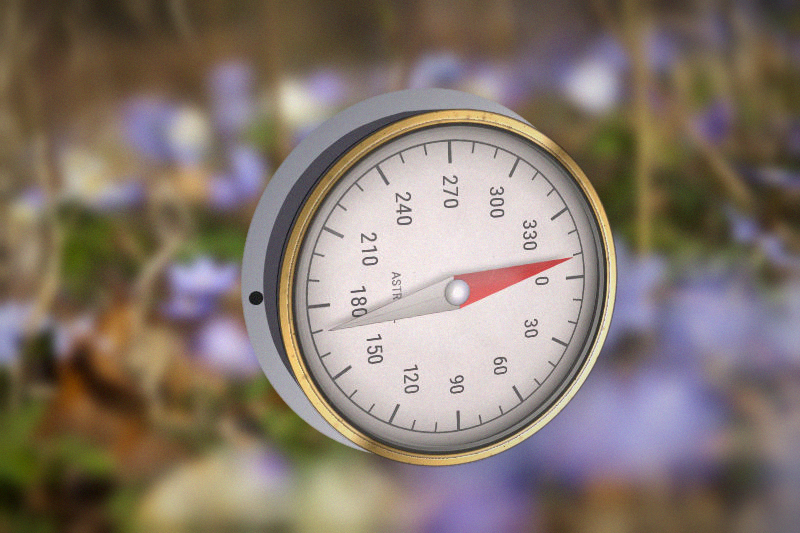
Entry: **350** °
